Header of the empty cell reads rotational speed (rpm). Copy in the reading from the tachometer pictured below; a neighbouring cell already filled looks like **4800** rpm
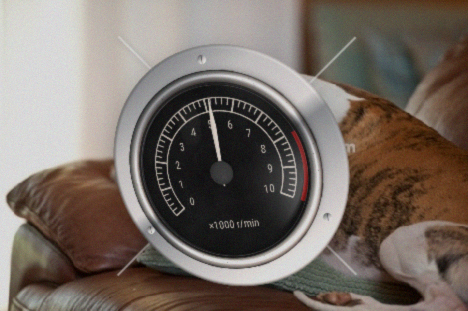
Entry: **5200** rpm
